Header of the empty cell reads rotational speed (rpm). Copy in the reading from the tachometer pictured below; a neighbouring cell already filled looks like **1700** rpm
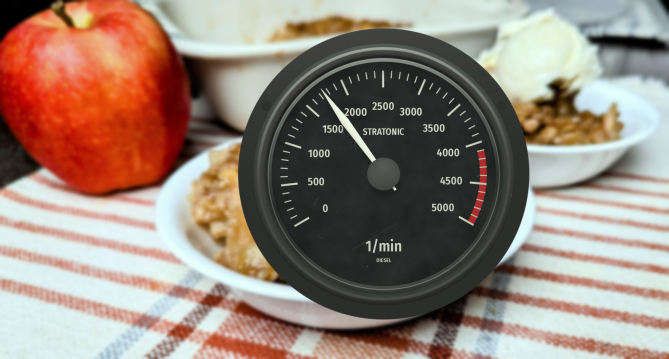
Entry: **1750** rpm
